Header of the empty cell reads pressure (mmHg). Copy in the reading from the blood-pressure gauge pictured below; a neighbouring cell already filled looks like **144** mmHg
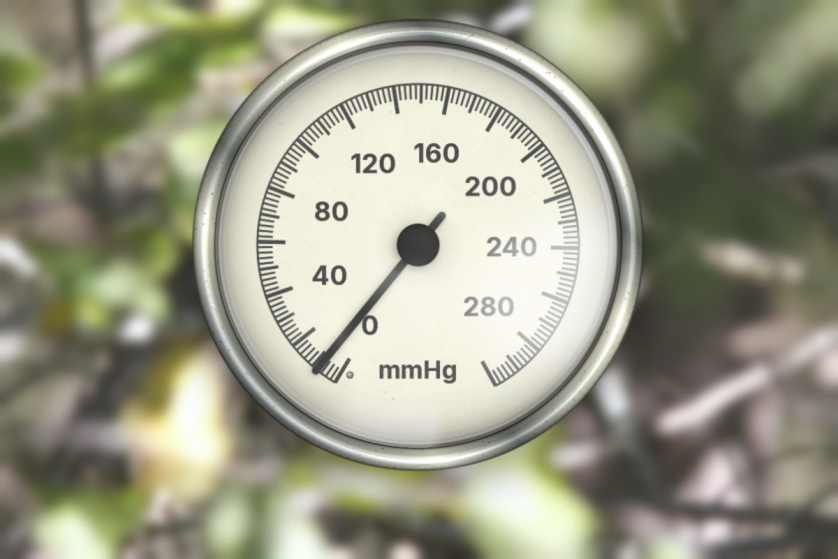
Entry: **8** mmHg
